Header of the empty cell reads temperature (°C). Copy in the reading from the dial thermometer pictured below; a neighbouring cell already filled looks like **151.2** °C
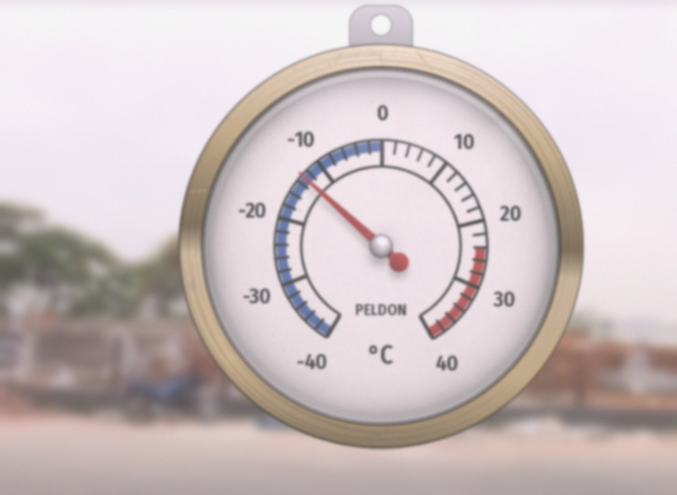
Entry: **-13** °C
